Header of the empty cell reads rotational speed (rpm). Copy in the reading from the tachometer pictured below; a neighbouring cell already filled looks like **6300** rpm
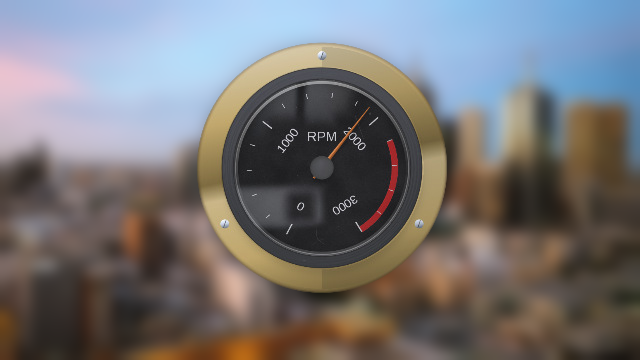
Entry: **1900** rpm
